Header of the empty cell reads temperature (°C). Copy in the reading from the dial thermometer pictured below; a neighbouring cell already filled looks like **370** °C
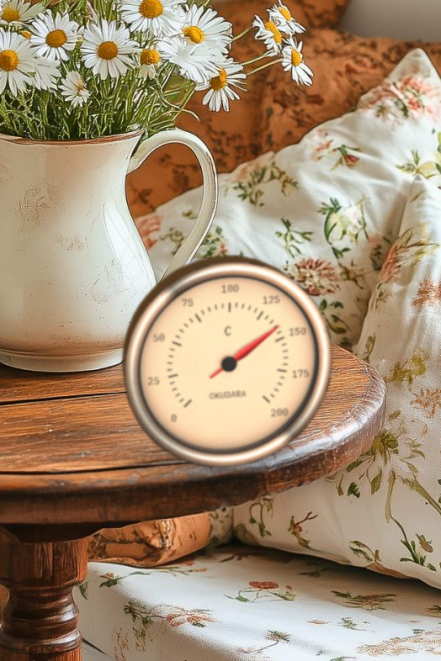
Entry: **140** °C
